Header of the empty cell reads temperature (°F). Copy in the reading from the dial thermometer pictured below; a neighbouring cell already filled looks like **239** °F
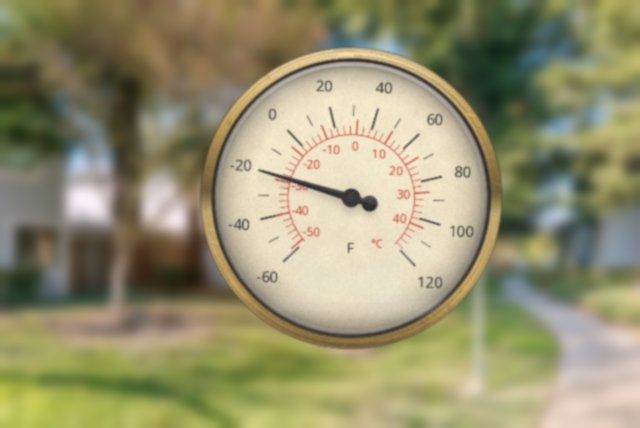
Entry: **-20** °F
